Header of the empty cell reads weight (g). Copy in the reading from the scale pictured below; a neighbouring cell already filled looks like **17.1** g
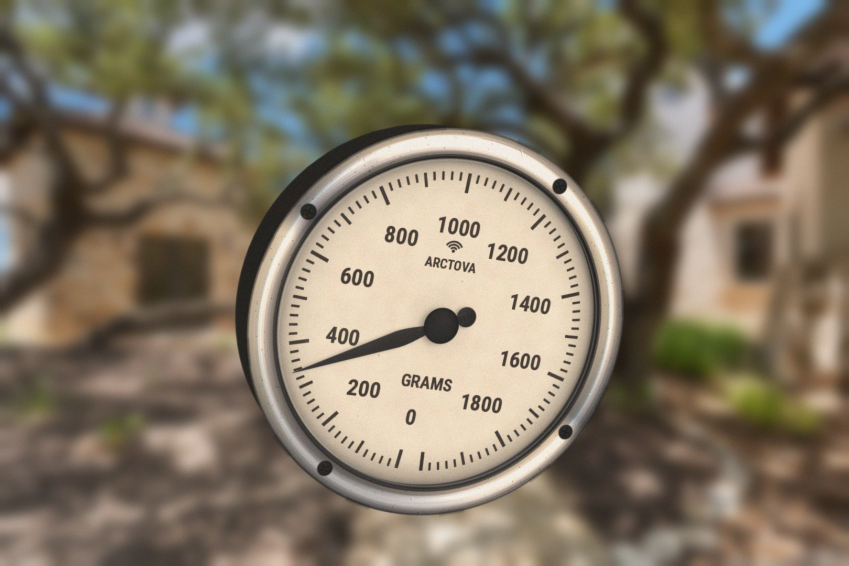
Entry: **340** g
